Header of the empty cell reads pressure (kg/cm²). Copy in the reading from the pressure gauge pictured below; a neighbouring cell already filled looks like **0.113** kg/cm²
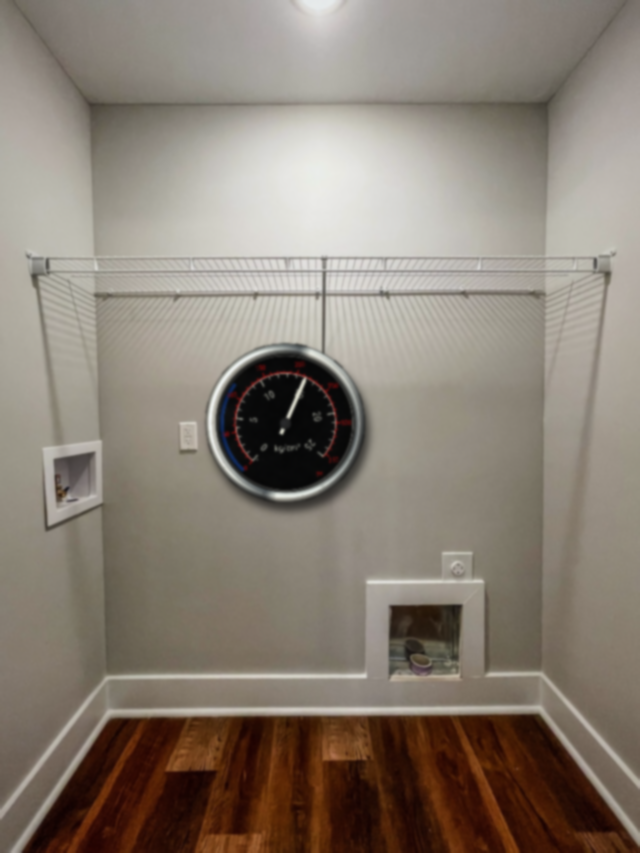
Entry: **15** kg/cm²
